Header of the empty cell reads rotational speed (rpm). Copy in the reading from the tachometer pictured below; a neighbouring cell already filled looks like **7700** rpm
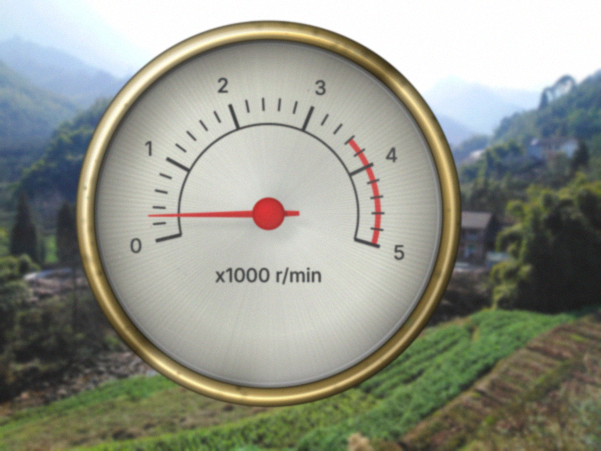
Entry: **300** rpm
